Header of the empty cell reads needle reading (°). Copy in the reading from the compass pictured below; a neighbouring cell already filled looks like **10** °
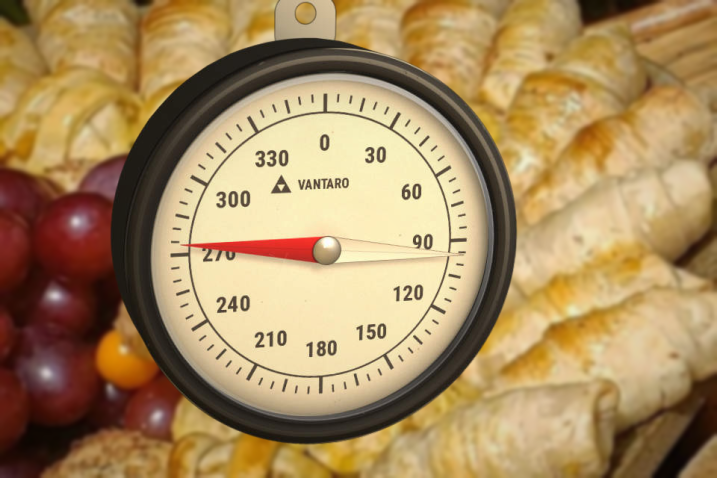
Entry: **275** °
